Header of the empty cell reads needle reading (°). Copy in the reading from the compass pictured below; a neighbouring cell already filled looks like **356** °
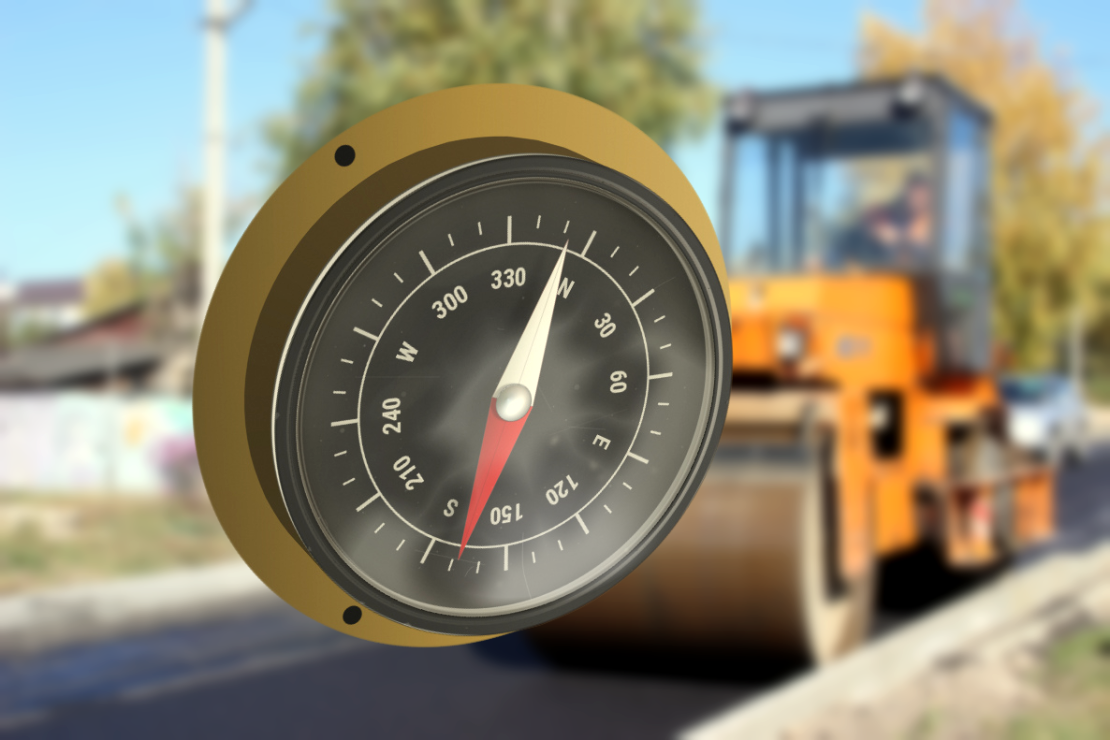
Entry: **170** °
